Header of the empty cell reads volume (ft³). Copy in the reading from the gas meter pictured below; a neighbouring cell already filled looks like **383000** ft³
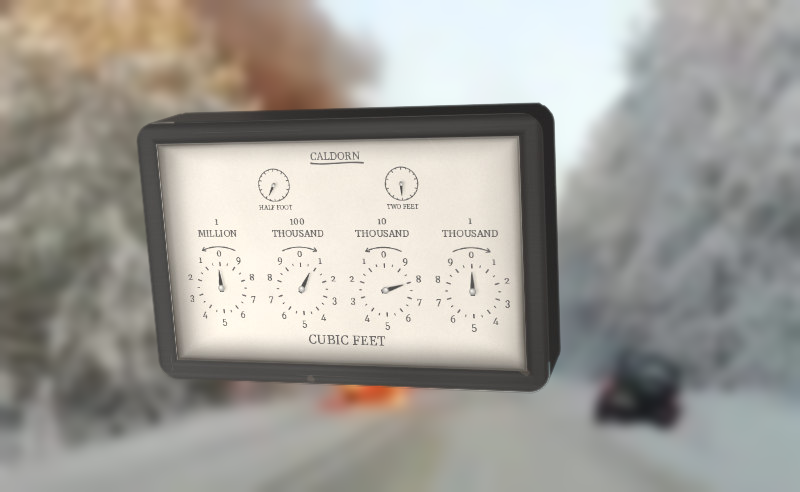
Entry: **8000** ft³
